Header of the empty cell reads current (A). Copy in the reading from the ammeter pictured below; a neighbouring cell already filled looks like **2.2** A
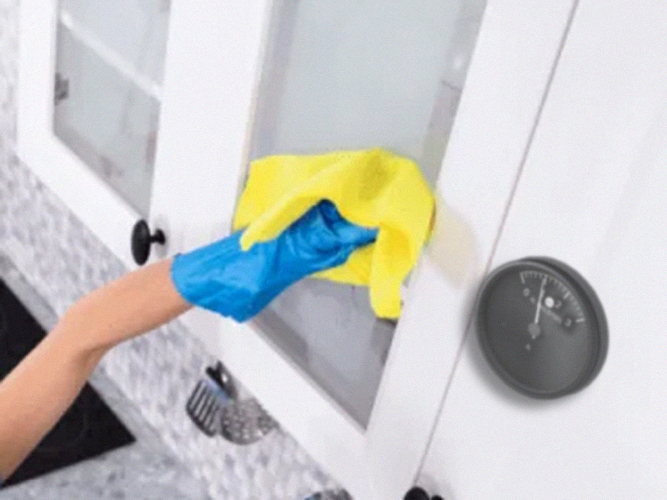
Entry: **1** A
